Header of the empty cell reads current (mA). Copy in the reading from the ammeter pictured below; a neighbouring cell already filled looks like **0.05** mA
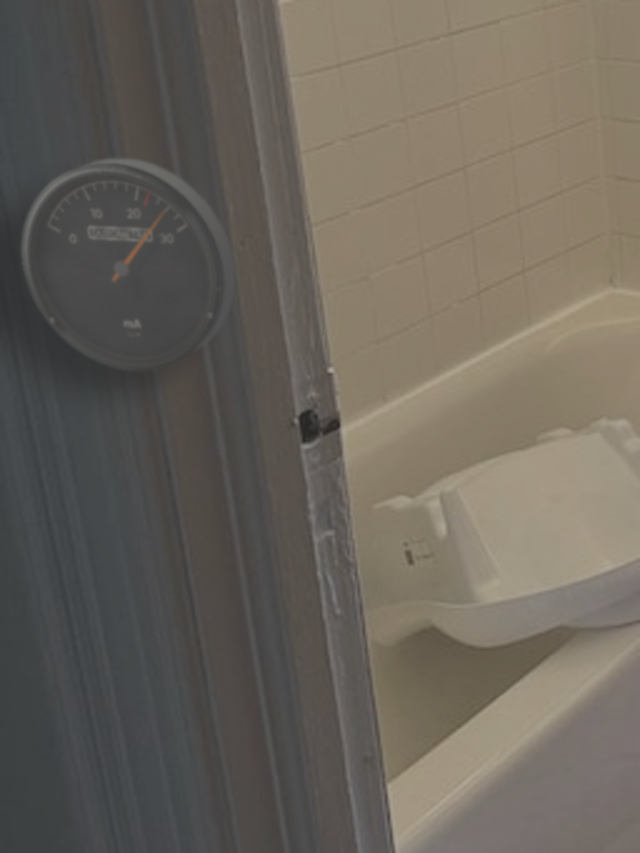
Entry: **26** mA
